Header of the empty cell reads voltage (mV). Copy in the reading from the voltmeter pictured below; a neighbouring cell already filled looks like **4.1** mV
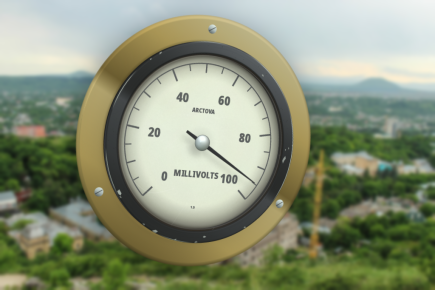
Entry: **95** mV
